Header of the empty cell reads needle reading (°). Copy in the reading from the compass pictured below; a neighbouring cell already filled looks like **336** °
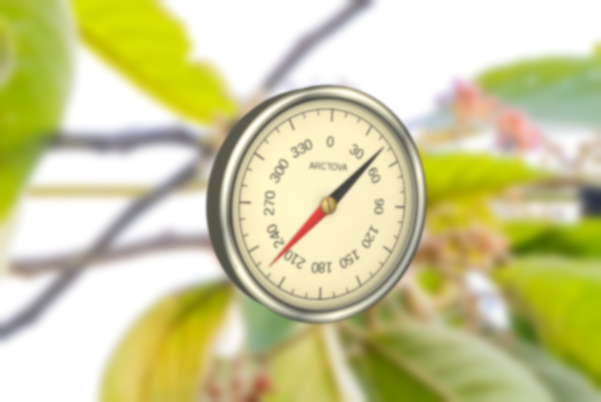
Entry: **225** °
